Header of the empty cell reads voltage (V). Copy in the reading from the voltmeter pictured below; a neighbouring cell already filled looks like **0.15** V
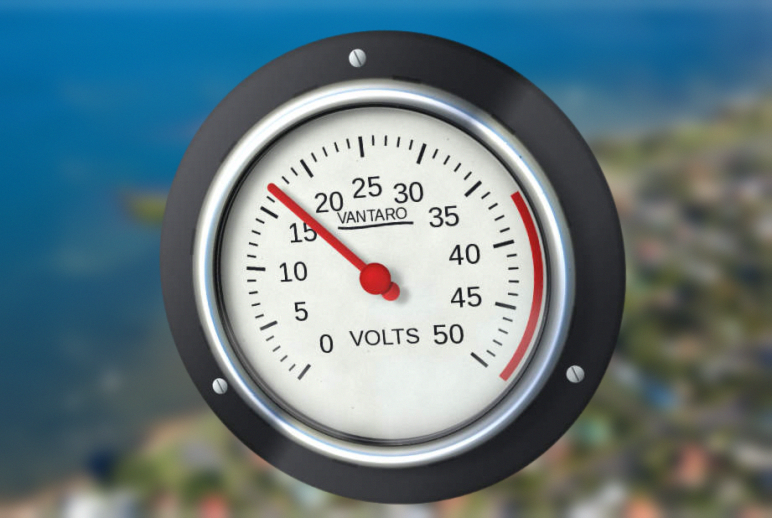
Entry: **17** V
